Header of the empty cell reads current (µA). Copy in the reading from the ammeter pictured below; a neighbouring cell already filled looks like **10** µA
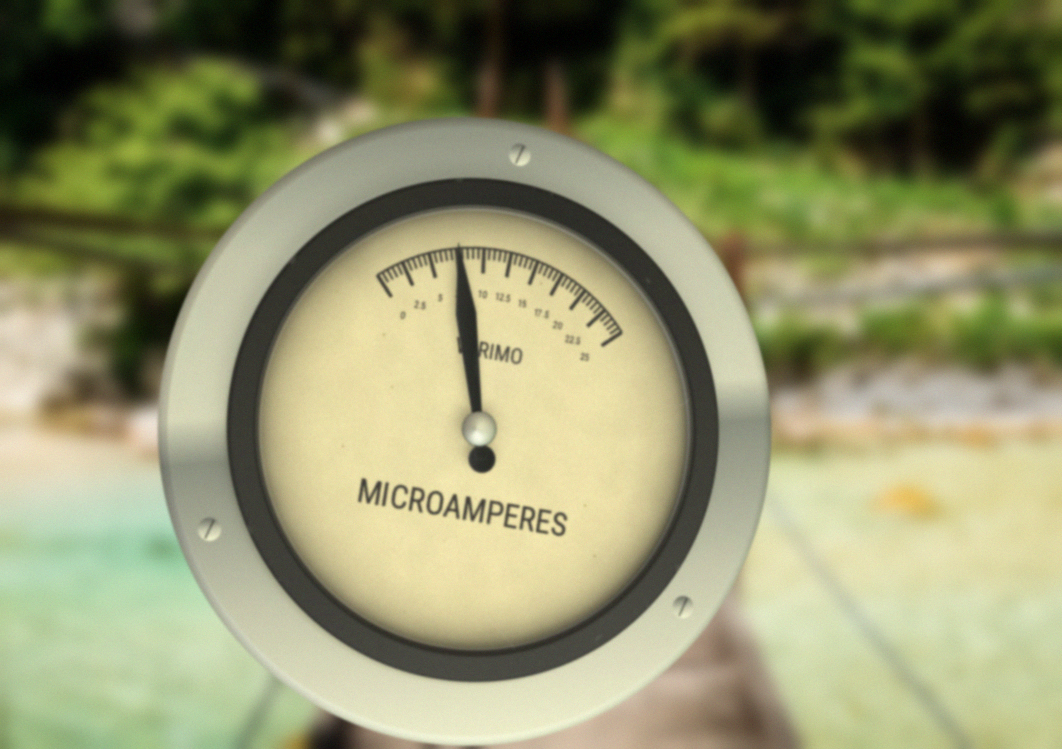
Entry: **7.5** µA
